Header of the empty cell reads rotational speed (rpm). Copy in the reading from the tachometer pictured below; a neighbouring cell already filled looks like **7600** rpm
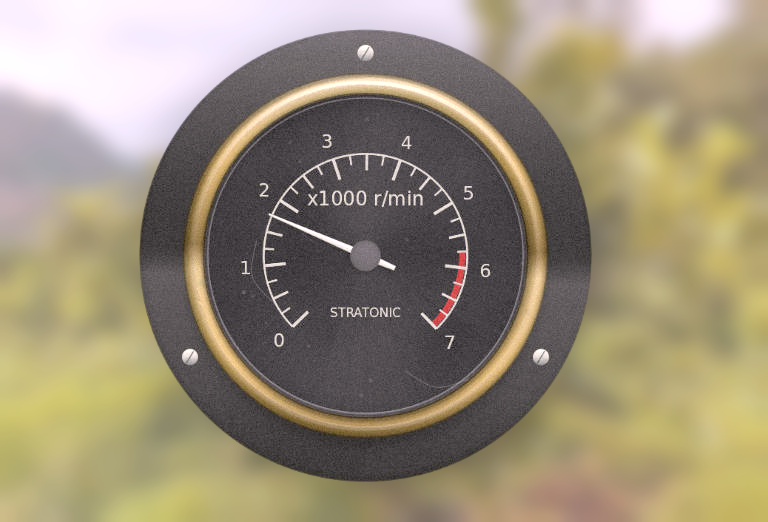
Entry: **1750** rpm
